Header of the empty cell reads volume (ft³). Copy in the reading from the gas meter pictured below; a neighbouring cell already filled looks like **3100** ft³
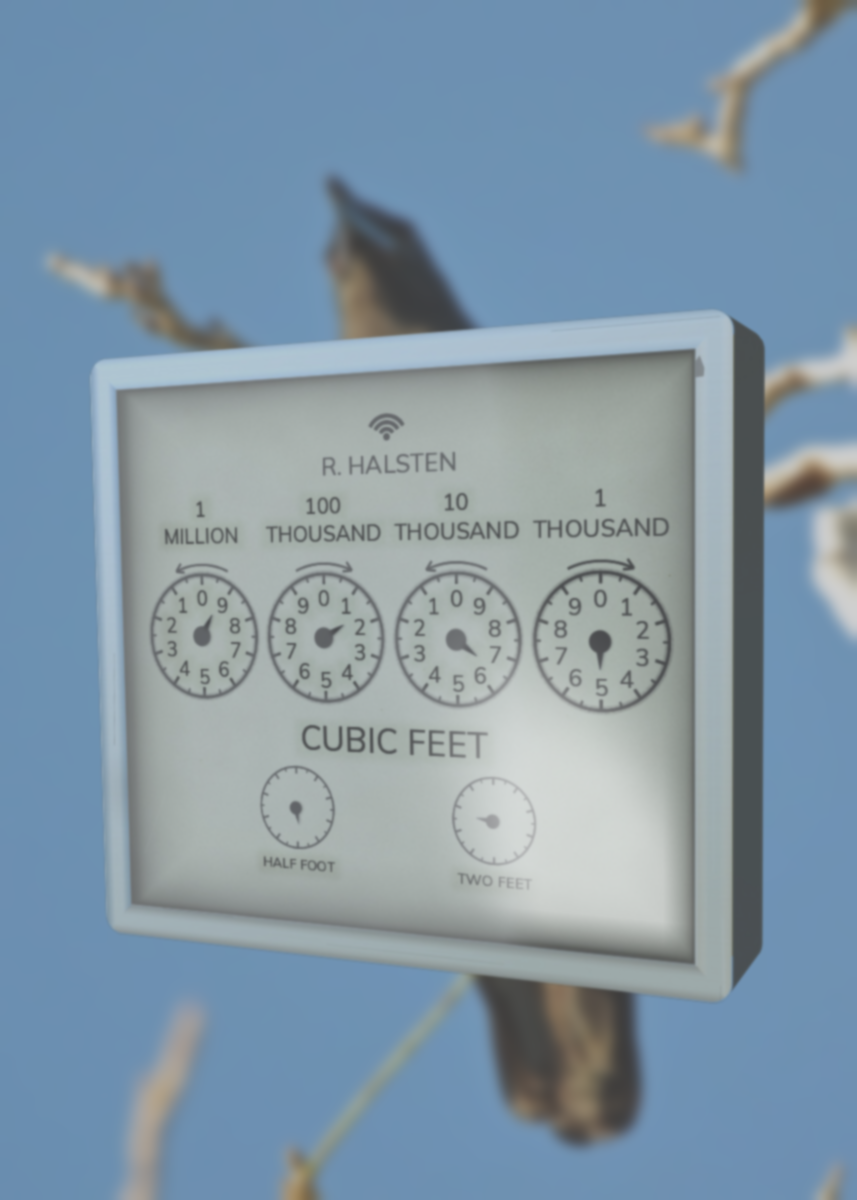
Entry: **916500** ft³
